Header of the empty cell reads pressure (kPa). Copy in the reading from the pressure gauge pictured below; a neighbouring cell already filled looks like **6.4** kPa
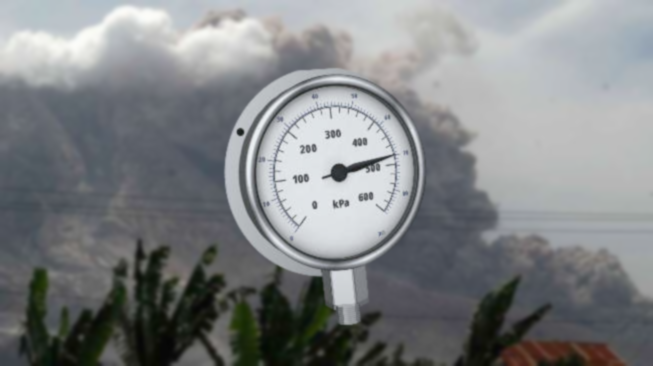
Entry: **480** kPa
